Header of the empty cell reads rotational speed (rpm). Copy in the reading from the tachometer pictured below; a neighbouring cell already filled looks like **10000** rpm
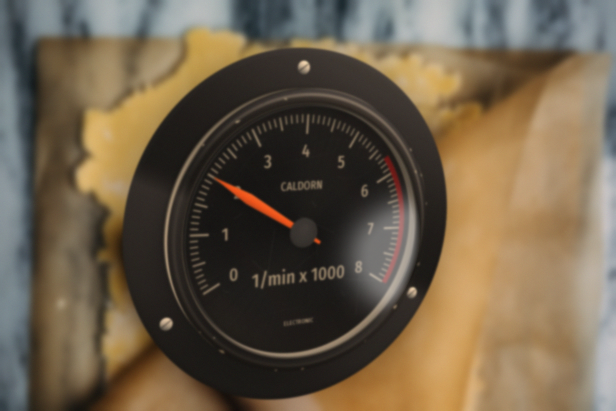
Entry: **2000** rpm
